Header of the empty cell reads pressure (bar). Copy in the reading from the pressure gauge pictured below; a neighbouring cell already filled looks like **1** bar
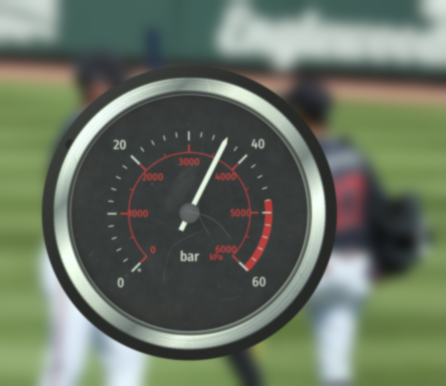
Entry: **36** bar
